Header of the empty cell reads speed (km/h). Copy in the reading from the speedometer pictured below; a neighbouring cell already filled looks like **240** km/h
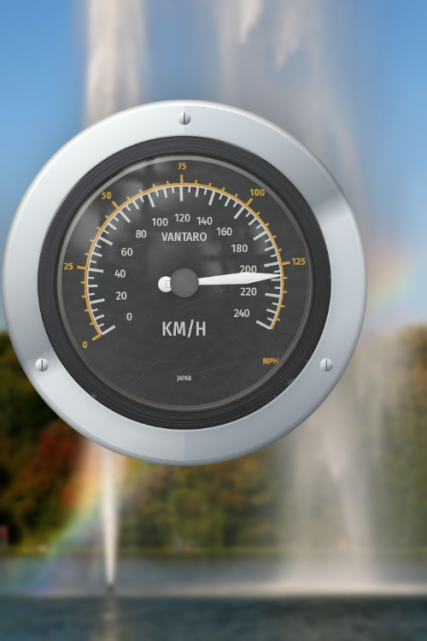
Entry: **207.5** km/h
